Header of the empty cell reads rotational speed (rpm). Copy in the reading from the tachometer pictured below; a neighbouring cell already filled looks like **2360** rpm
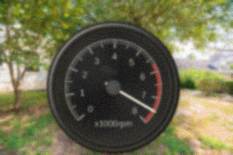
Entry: **7500** rpm
